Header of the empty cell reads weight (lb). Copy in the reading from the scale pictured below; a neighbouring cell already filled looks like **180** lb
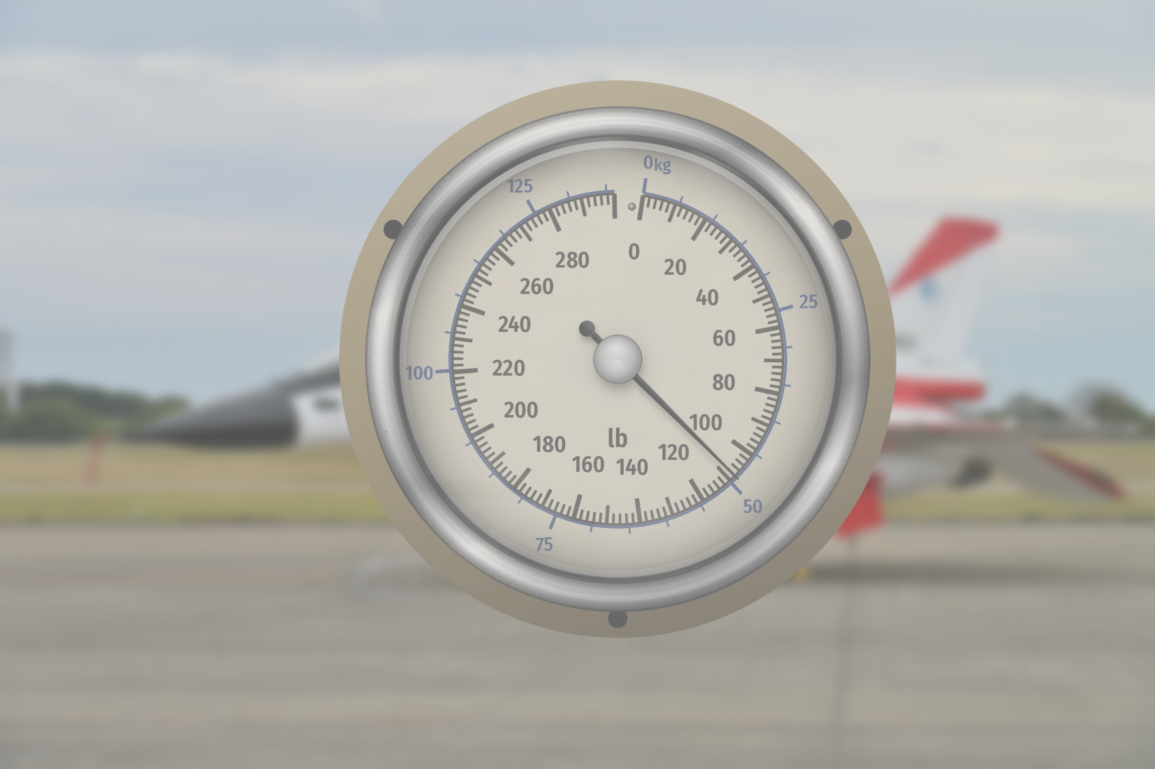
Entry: **108** lb
